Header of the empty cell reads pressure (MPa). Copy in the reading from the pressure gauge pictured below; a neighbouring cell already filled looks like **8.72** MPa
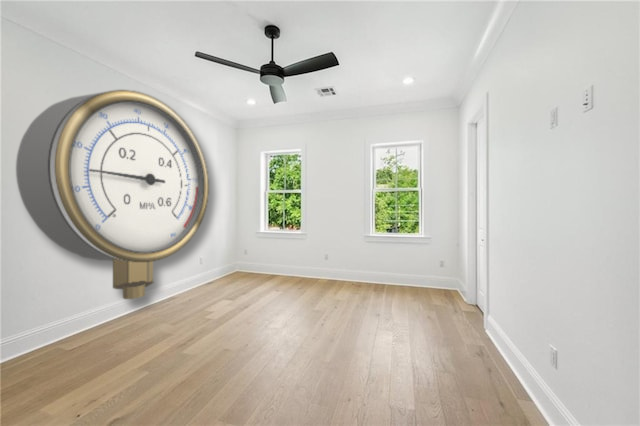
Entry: **0.1** MPa
